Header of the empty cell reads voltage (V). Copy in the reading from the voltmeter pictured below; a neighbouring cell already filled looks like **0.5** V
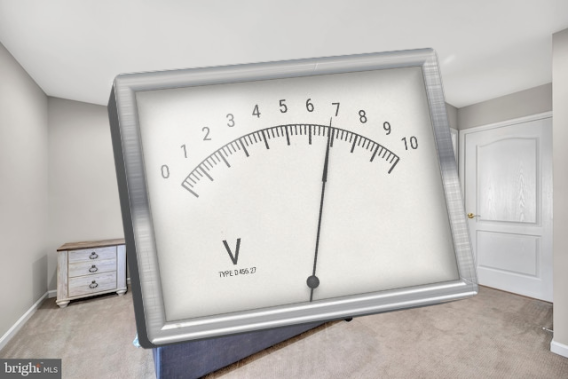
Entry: **6.8** V
